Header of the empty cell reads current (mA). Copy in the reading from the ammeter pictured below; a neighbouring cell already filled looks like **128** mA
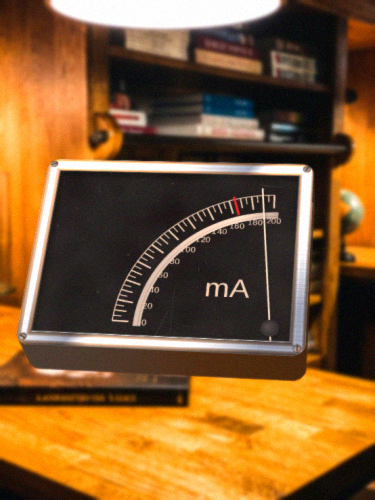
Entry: **190** mA
